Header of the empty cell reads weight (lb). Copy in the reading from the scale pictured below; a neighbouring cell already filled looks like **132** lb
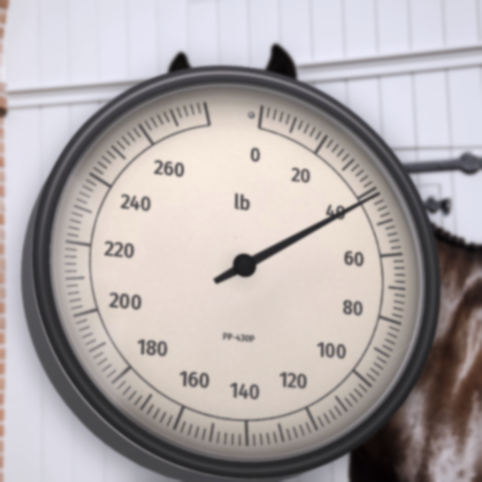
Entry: **42** lb
